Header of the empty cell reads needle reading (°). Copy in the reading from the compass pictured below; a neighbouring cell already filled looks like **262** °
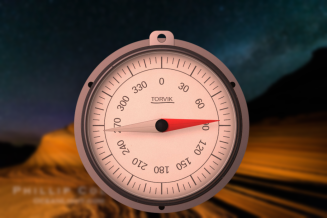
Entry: **85** °
